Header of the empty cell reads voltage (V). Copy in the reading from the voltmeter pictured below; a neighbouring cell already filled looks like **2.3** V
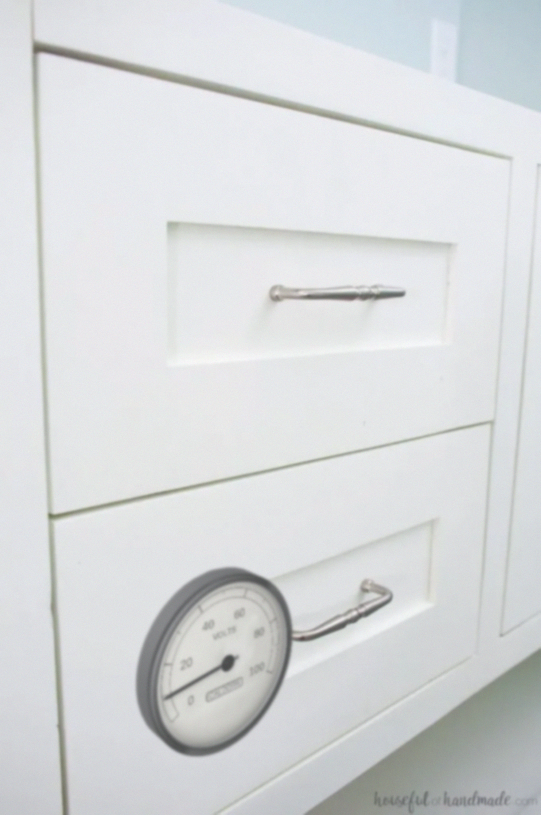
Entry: **10** V
